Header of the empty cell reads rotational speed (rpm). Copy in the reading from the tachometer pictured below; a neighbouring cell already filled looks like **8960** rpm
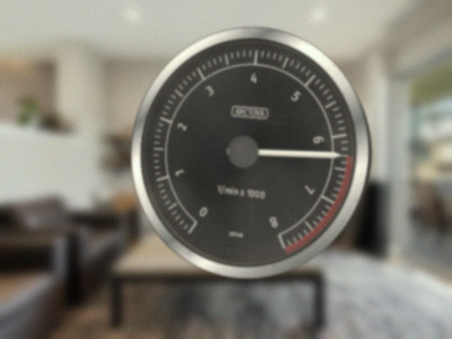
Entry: **6300** rpm
